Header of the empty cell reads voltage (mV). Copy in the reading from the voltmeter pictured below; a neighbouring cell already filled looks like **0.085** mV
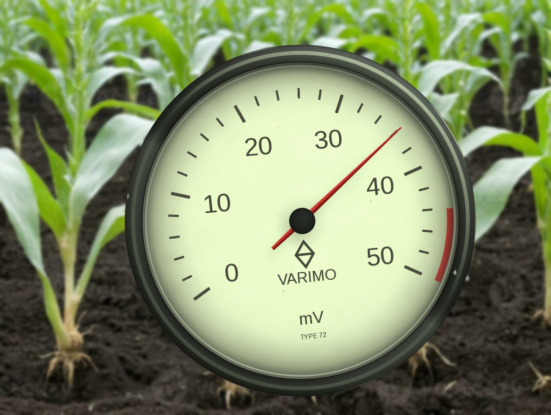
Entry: **36** mV
